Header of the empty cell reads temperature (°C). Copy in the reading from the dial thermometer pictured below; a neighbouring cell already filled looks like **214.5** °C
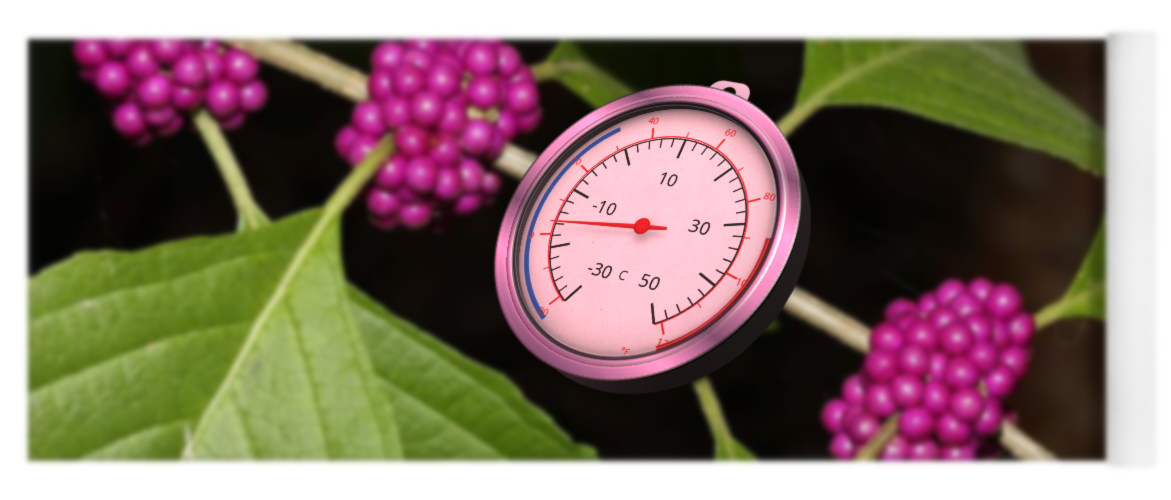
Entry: **-16** °C
